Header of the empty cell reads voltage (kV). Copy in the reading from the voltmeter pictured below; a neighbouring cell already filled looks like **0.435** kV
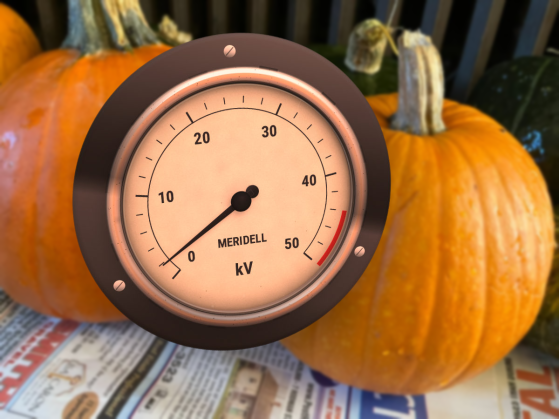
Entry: **2** kV
